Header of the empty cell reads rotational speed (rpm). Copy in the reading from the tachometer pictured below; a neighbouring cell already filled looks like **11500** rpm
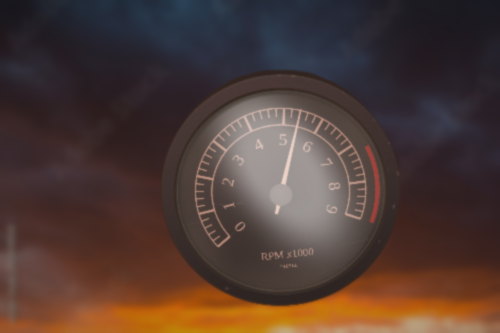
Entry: **5400** rpm
